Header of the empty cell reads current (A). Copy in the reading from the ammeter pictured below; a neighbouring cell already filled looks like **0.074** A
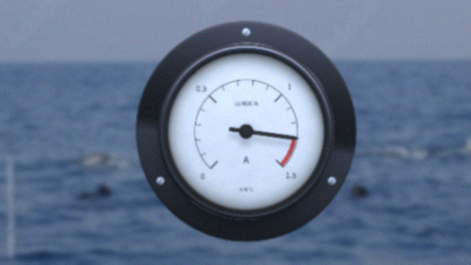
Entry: **1.3** A
